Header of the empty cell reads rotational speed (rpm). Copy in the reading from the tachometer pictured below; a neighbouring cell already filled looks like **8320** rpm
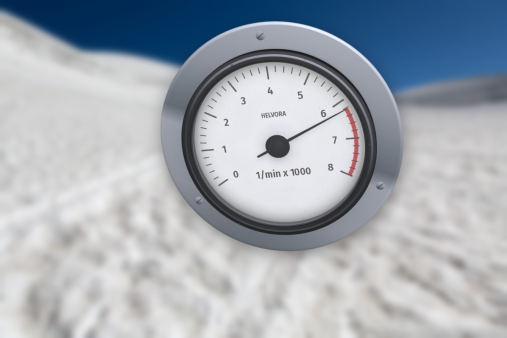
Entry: **6200** rpm
